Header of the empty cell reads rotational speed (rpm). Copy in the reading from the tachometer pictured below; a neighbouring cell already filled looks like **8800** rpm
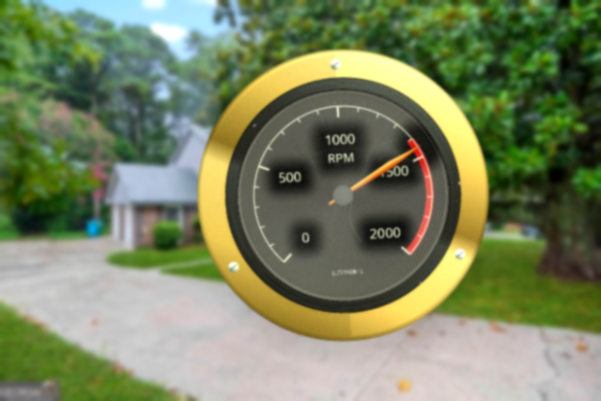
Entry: **1450** rpm
